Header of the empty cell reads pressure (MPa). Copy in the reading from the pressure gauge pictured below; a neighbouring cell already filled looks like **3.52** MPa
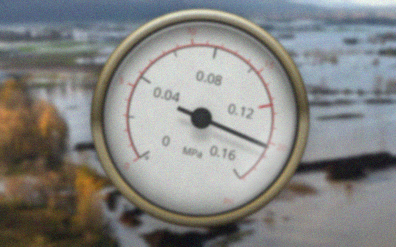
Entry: **0.14** MPa
